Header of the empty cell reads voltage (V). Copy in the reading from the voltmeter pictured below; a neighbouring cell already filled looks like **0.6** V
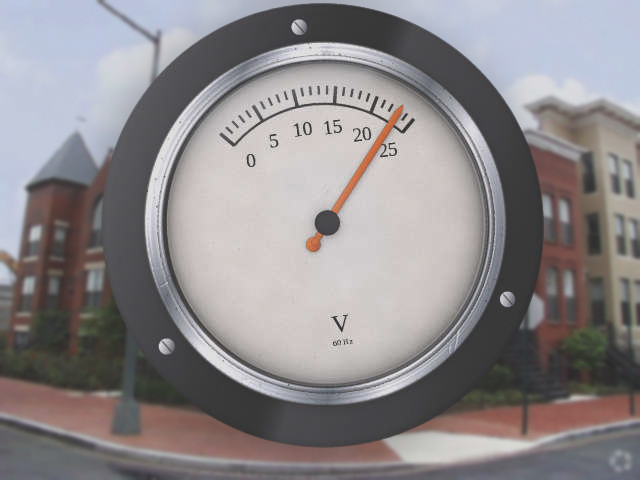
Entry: **23** V
